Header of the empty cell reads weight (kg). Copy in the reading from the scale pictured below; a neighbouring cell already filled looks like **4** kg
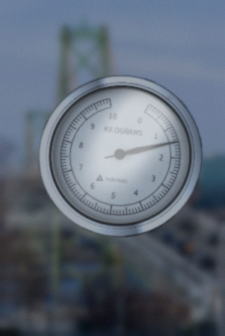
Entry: **1.5** kg
